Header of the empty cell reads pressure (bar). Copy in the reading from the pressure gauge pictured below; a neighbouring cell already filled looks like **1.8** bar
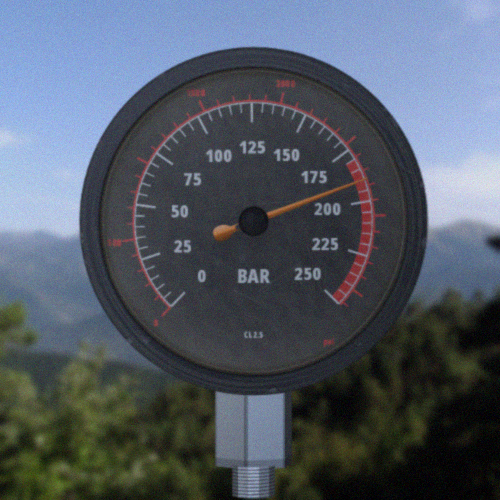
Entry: **190** bar
